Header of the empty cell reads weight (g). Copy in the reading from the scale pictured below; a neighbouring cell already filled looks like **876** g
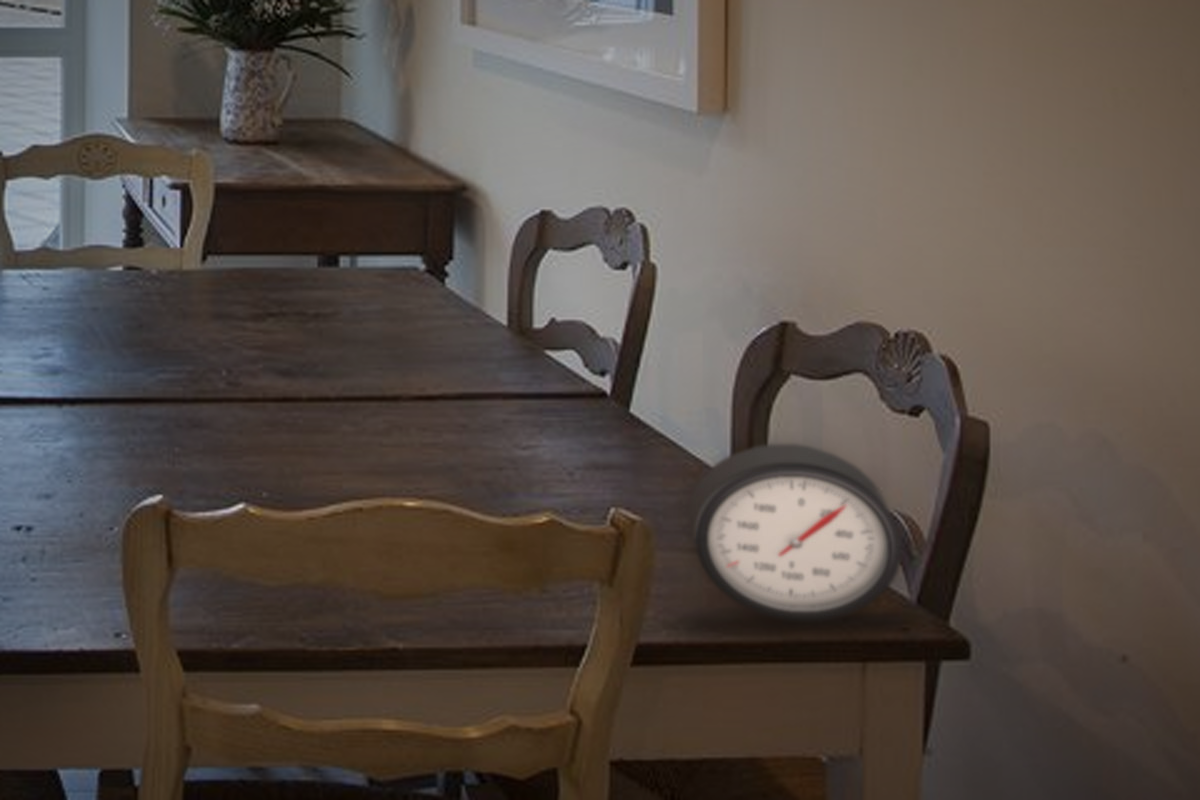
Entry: **200** g
